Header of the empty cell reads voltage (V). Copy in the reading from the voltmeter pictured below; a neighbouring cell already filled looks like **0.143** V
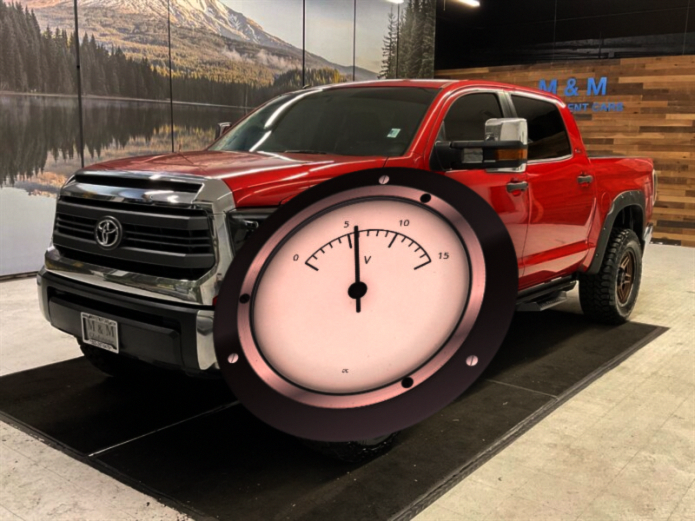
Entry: **6** V
